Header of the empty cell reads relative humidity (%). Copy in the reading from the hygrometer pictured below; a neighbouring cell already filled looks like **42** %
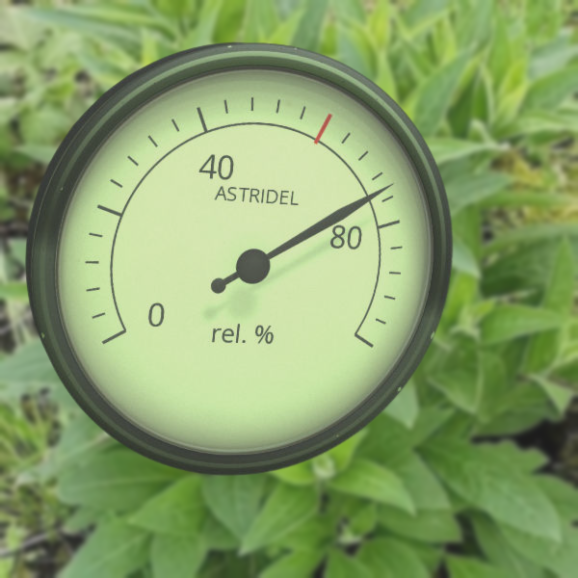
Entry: **74** %
